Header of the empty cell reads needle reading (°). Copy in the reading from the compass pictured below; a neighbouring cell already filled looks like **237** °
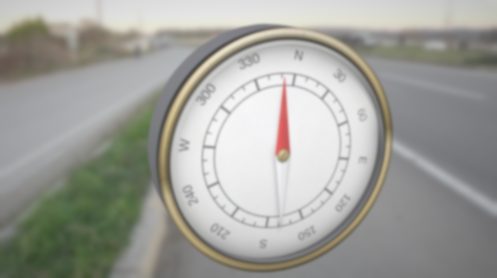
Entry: **350** °
